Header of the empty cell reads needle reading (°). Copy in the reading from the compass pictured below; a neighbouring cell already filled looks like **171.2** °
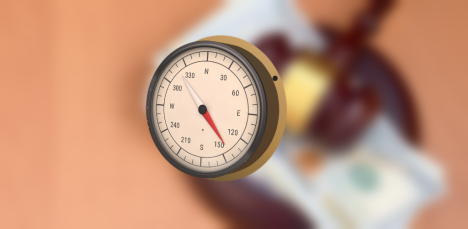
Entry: **140** °
